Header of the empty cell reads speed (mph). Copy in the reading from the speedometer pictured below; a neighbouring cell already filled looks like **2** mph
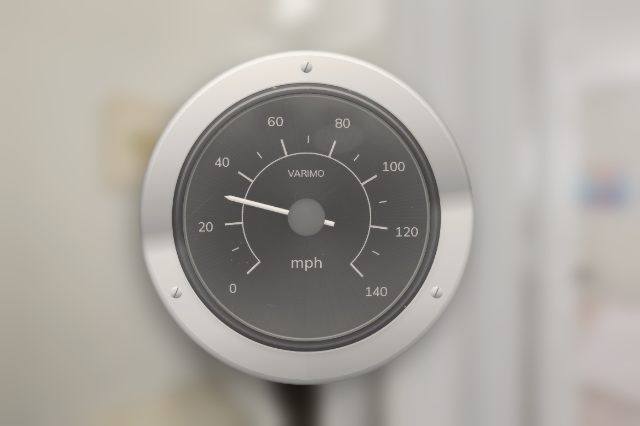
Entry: **30** mph
